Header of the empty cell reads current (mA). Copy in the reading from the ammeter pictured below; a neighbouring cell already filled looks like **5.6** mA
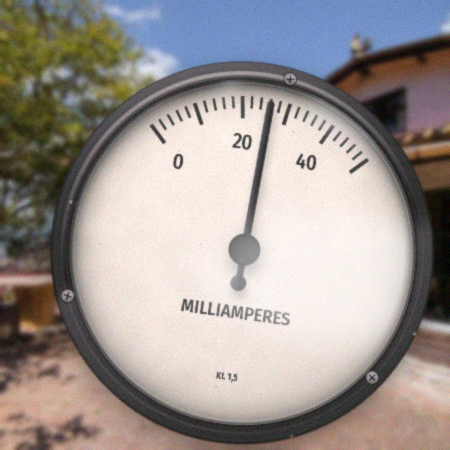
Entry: **26** mA
